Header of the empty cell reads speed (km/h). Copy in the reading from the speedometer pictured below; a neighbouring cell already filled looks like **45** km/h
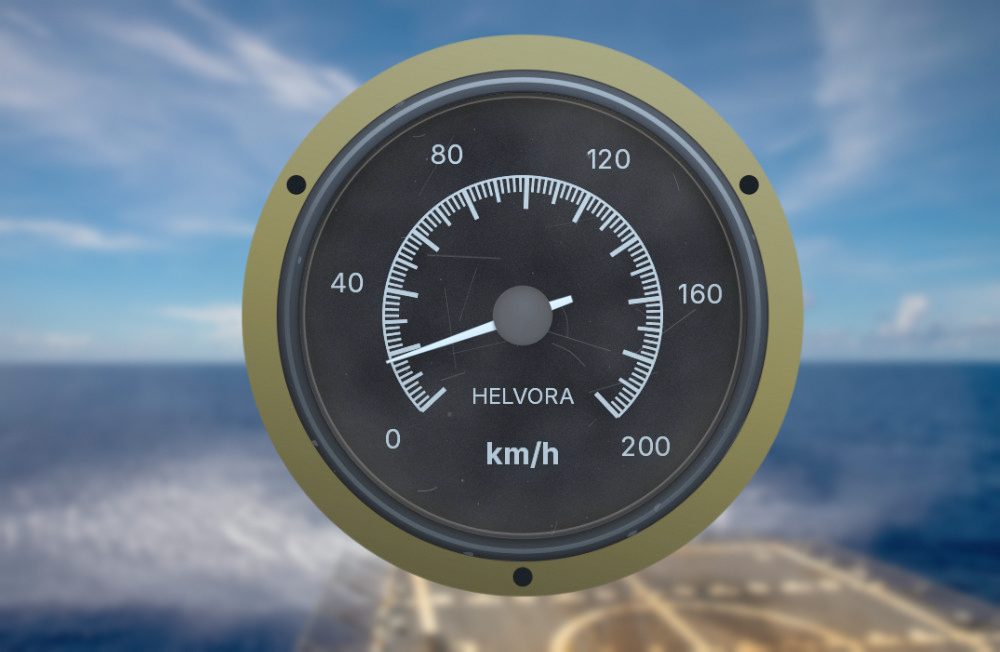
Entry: **18** km/h
